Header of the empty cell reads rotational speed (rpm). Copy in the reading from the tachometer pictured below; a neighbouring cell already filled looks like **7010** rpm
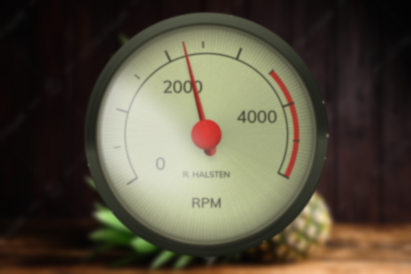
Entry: **2250** rpm
